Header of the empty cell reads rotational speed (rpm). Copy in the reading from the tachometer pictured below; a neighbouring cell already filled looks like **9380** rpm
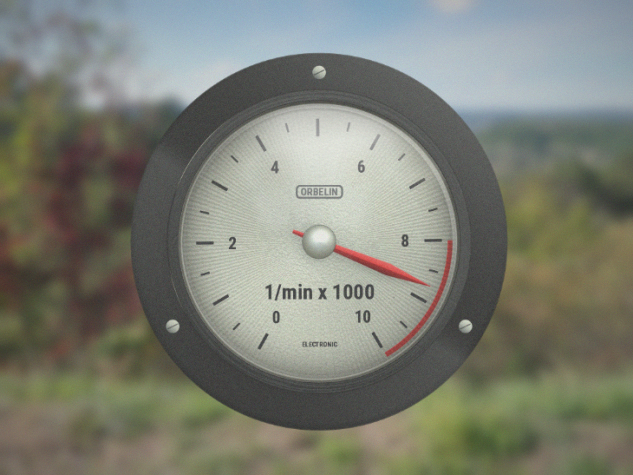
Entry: **8750** rpm
